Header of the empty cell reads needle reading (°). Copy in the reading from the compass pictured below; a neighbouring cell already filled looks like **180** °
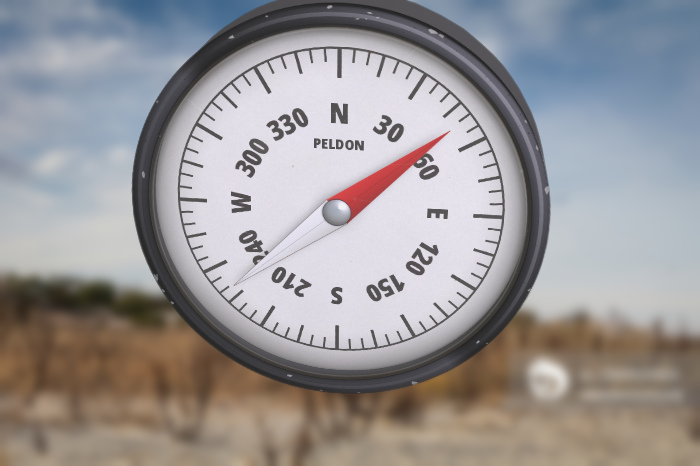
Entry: **50** °
